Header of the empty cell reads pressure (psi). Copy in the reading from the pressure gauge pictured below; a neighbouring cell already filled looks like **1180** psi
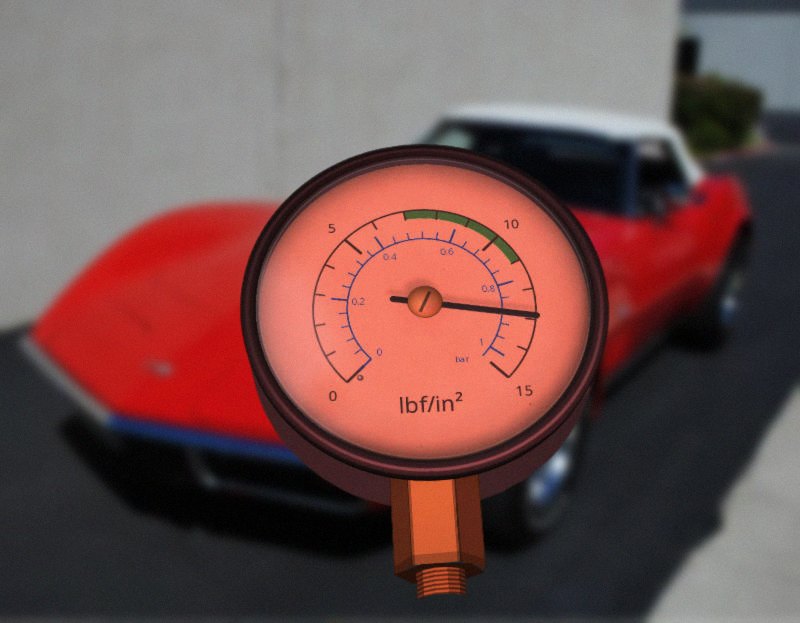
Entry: **13** psi
